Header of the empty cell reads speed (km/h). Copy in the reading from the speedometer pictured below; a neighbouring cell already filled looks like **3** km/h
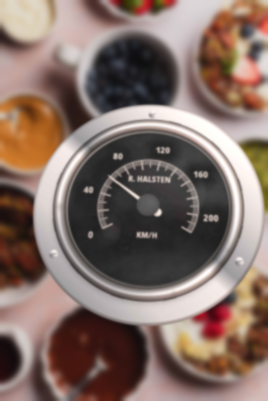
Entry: **60** km/h
